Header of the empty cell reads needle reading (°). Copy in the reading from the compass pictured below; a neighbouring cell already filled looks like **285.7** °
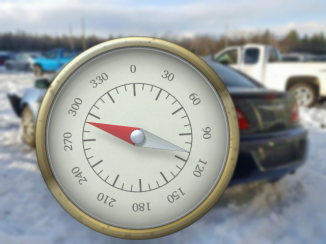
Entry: **290** °
